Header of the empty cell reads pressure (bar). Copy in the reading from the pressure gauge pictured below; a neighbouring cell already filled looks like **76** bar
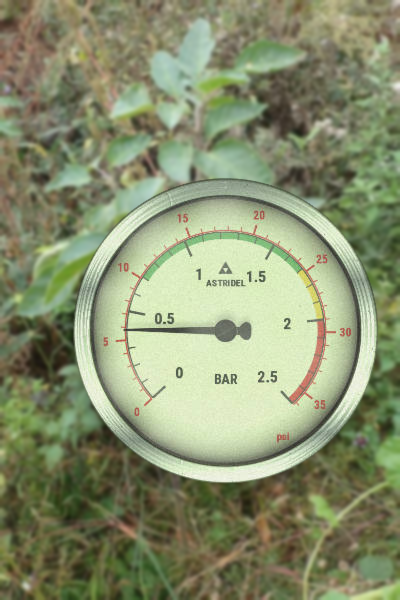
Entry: **0.4** bar
